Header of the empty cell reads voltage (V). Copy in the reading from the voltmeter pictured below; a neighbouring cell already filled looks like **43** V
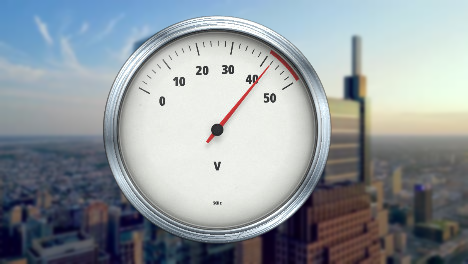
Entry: **42** V
